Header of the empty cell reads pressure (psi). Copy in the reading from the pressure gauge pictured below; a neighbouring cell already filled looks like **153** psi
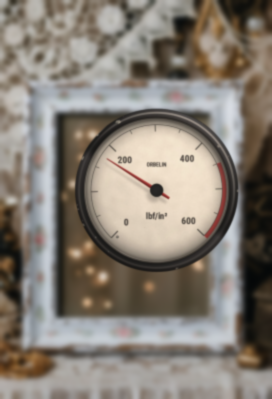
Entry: **175** psi
